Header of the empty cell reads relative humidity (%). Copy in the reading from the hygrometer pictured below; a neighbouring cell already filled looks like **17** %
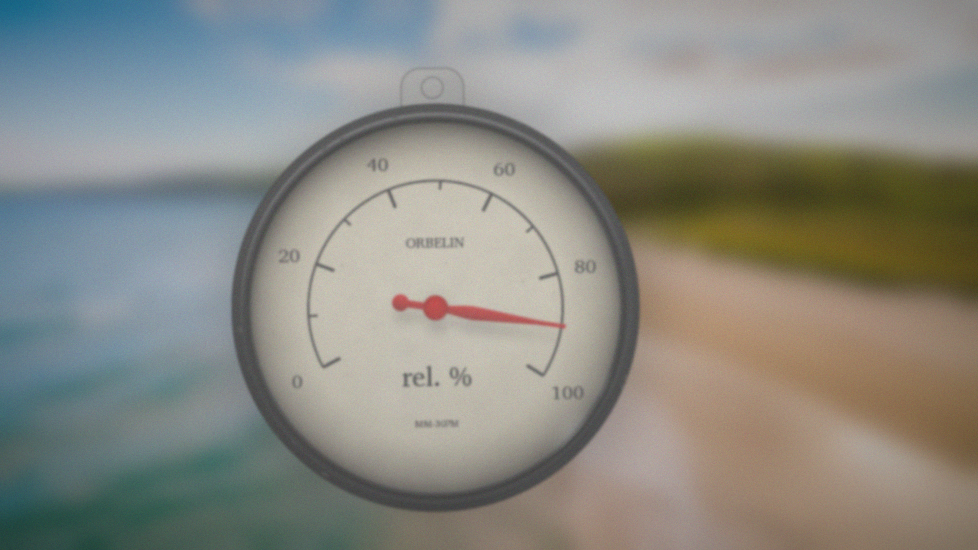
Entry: **90** %
